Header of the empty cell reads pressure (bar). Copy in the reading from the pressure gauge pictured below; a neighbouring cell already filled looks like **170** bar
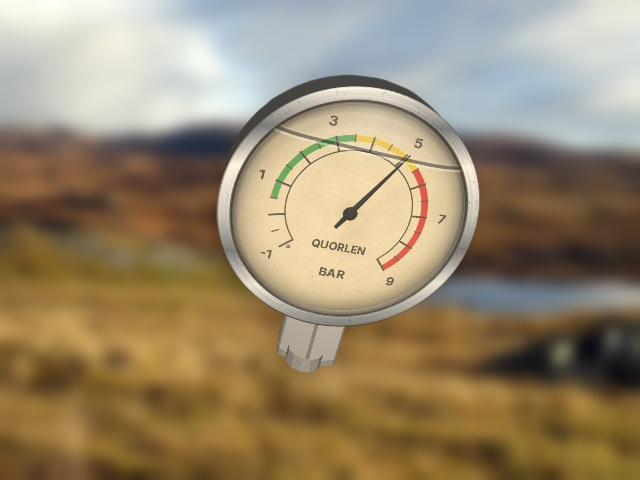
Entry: **5** bar
